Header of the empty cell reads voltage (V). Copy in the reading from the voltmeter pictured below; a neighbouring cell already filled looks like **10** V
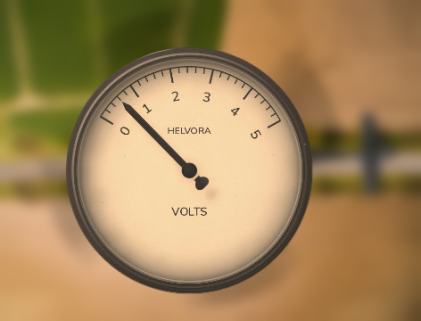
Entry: **0.6** V
